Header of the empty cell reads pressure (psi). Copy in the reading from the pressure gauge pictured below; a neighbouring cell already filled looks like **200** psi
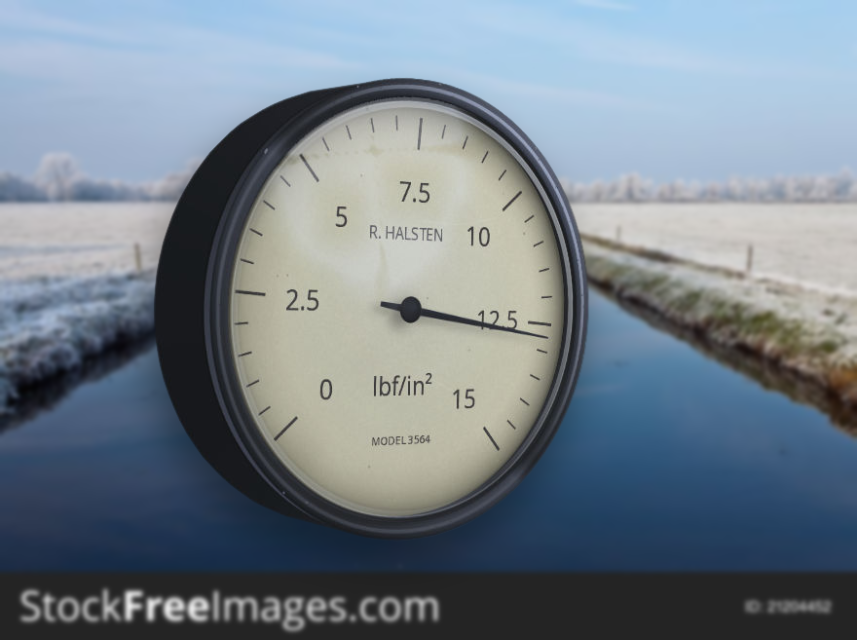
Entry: **12.75** psi
